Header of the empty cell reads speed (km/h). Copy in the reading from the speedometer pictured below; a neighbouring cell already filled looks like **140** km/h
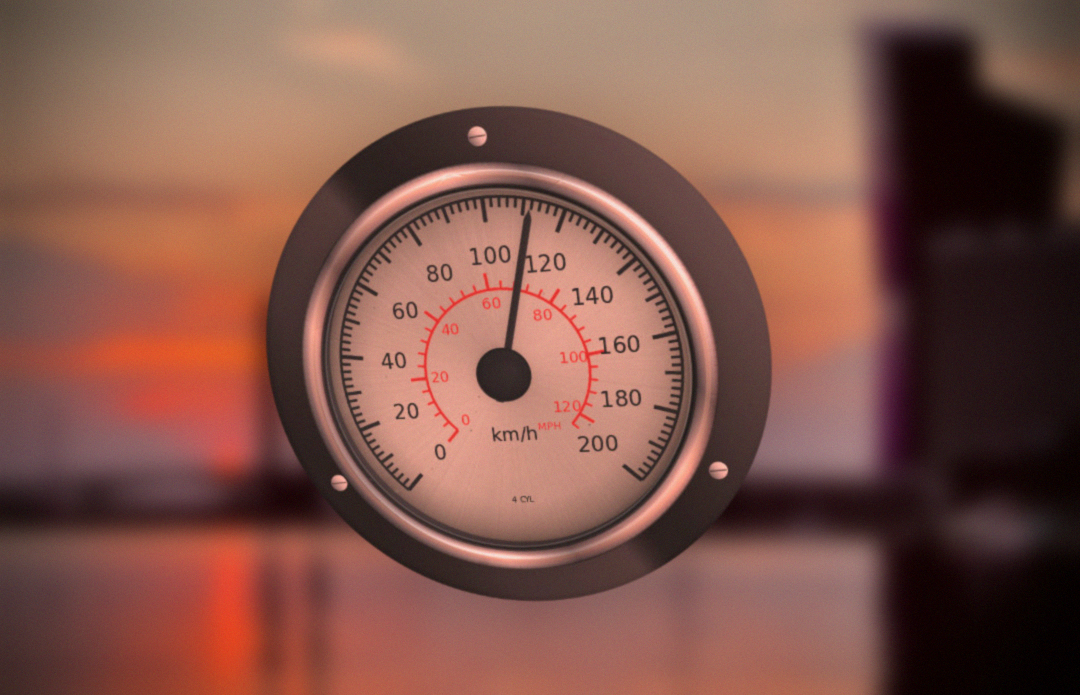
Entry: **112** km/h
